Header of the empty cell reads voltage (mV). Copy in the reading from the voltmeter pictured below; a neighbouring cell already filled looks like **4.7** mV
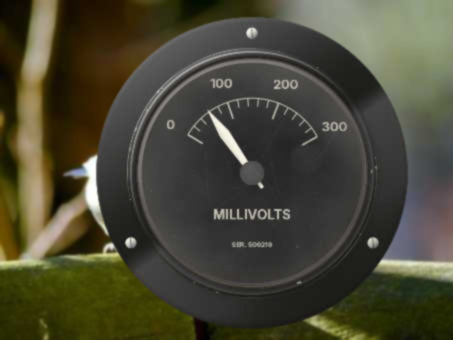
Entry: **60** mV
